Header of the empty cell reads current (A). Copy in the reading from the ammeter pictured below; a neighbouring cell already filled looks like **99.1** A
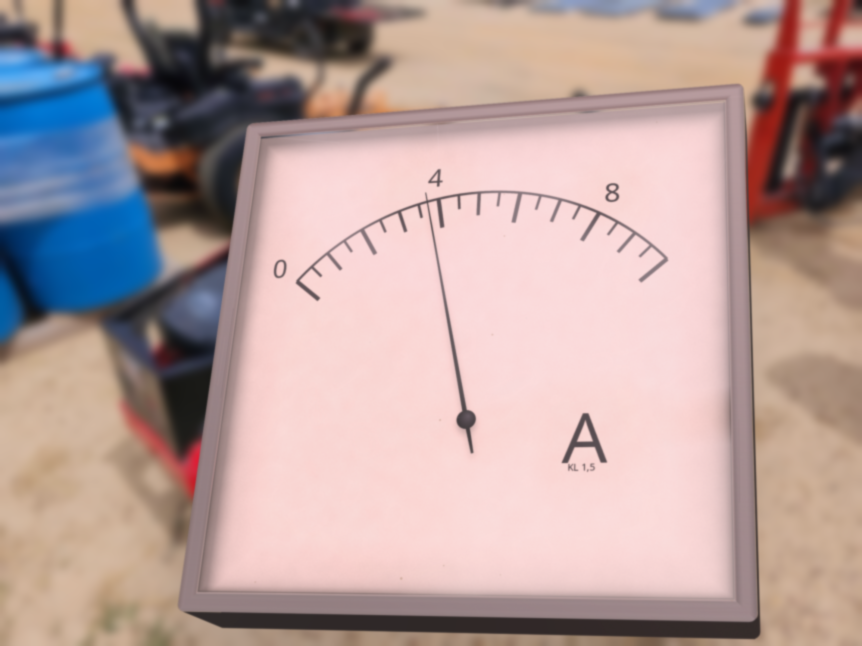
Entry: **3.75** A
